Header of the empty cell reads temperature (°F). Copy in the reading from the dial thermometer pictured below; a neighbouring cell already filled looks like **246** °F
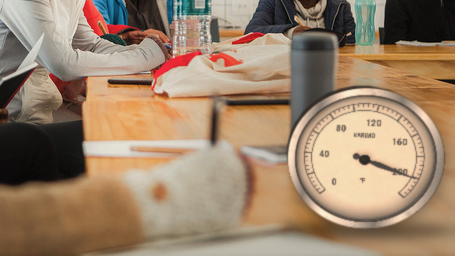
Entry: **200** °F
